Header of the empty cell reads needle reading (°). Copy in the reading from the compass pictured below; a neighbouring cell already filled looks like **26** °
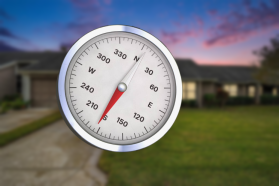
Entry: **185** °
